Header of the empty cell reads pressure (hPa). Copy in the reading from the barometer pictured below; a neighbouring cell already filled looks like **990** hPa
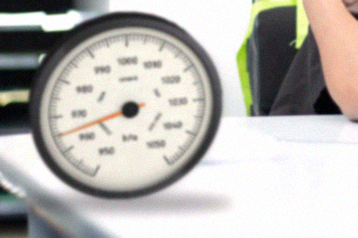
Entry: **965** hPa
